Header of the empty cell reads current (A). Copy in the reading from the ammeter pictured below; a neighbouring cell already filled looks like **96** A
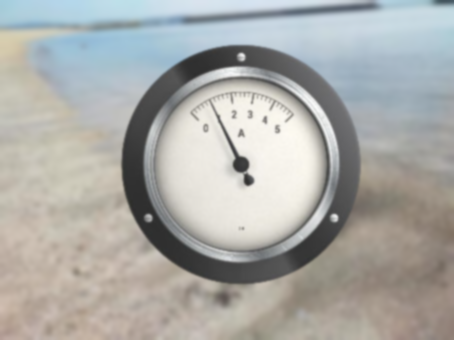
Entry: **1** A
